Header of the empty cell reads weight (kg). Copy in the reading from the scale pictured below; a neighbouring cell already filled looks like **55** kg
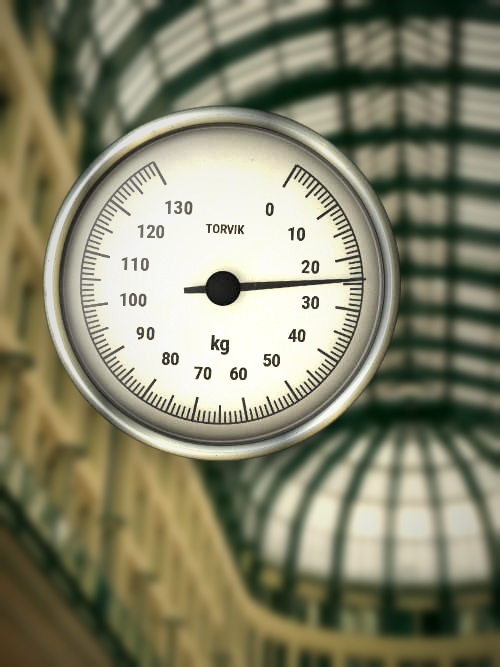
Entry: **24** kg
